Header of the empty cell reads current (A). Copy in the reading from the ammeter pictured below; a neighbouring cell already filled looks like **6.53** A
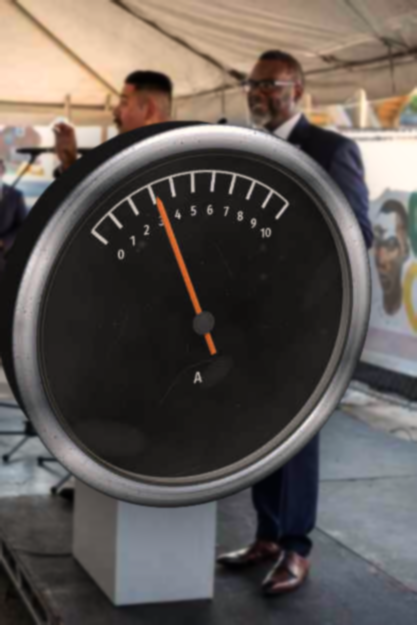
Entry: **3** A
